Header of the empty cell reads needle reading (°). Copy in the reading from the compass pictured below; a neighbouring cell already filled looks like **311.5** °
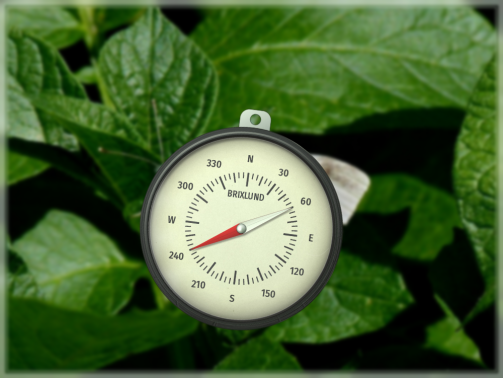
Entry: **240** °
